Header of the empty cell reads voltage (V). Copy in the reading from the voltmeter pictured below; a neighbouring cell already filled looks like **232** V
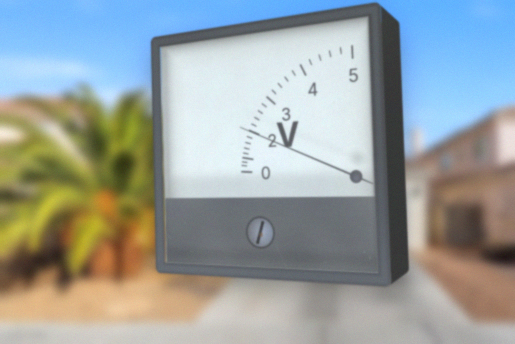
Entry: **2** V
